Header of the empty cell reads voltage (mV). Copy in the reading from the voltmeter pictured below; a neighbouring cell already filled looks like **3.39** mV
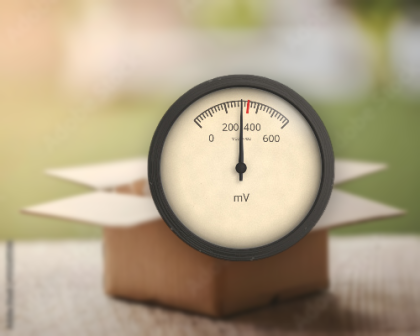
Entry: **300** mV
